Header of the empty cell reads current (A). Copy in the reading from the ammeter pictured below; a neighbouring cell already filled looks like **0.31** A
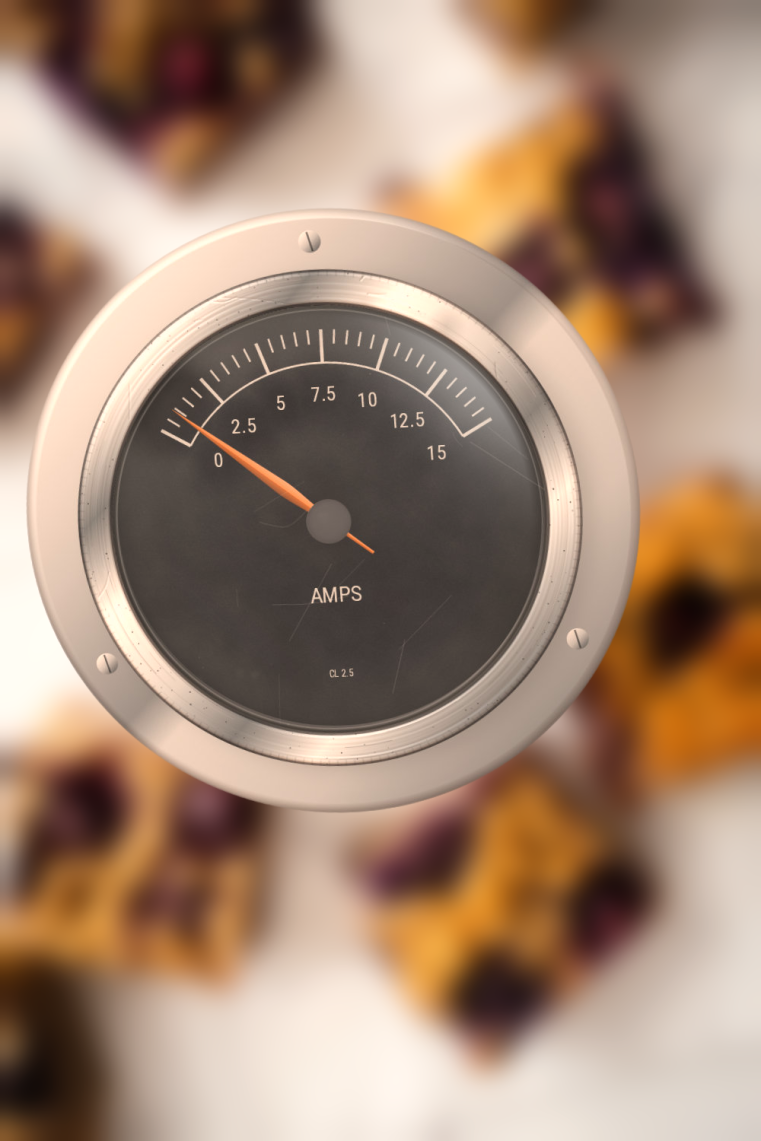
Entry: **1** A
